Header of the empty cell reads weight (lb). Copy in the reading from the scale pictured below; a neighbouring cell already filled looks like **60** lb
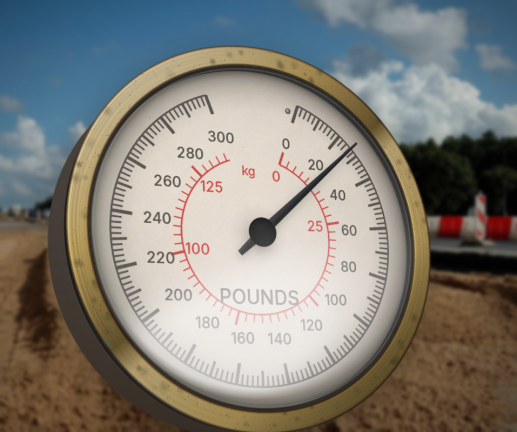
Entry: **26** lb
